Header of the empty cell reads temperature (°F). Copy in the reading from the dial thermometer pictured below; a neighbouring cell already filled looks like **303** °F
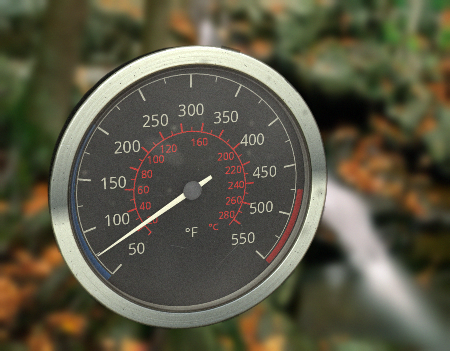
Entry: **75** °F
